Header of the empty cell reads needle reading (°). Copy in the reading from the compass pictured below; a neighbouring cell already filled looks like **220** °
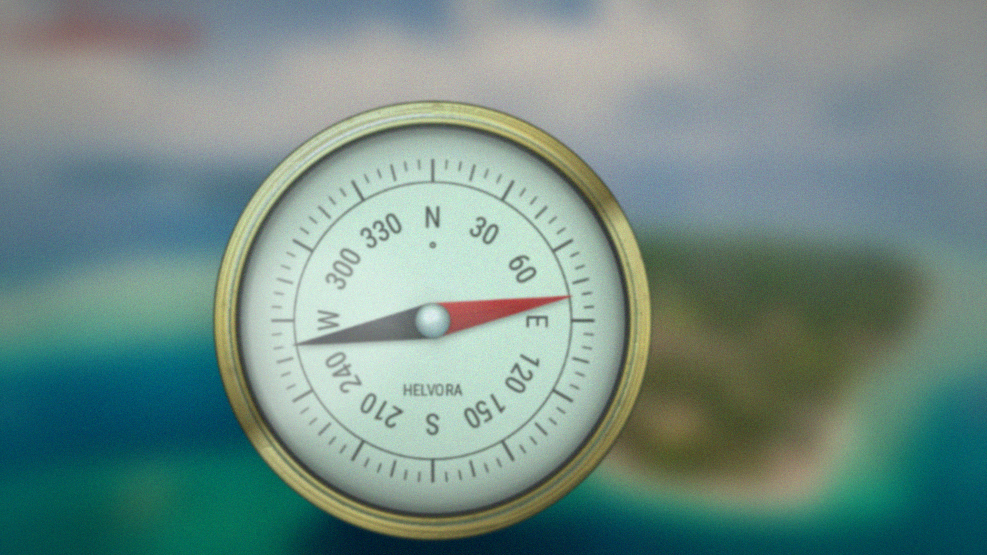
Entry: **80** °
